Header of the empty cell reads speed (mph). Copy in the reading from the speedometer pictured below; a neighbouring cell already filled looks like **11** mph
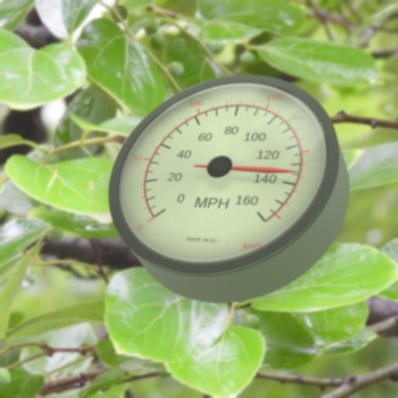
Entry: **135** mph
